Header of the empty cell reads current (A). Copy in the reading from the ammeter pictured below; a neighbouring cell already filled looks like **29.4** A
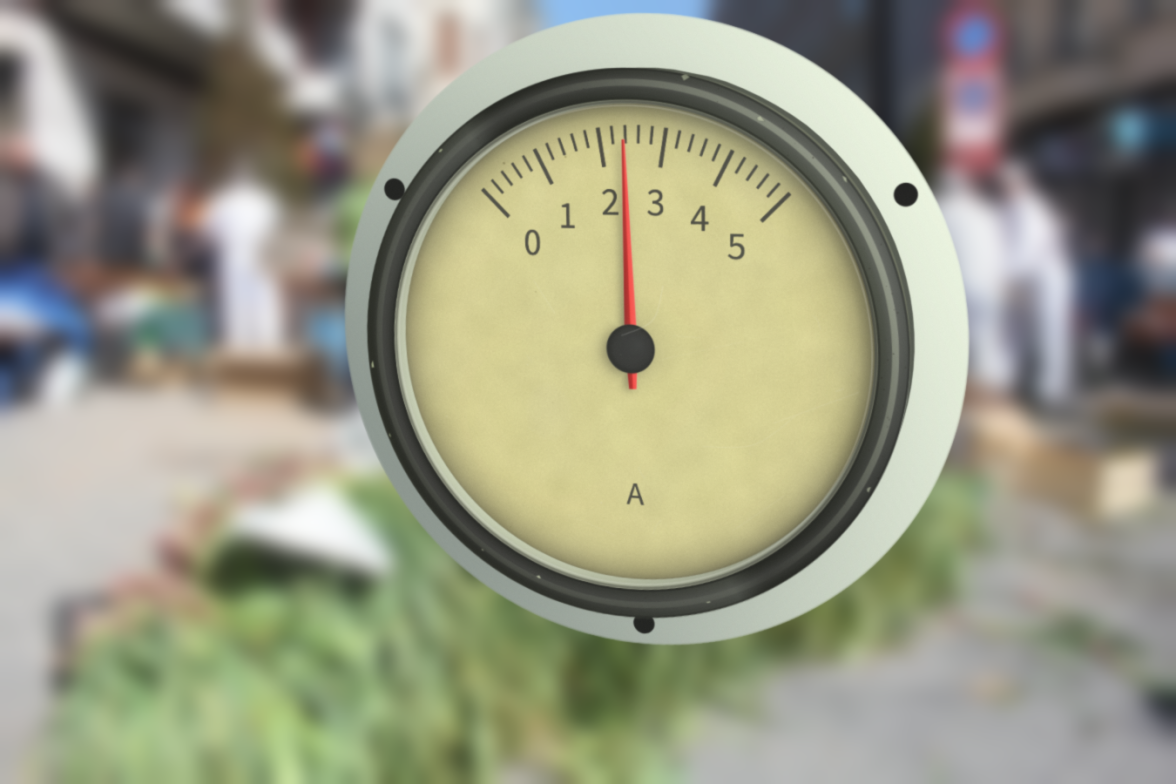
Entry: **2.4** A
